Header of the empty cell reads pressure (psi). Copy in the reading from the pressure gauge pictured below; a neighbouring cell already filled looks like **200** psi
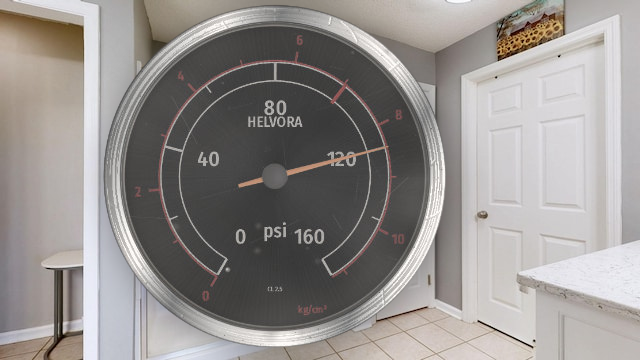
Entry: **120** psi
